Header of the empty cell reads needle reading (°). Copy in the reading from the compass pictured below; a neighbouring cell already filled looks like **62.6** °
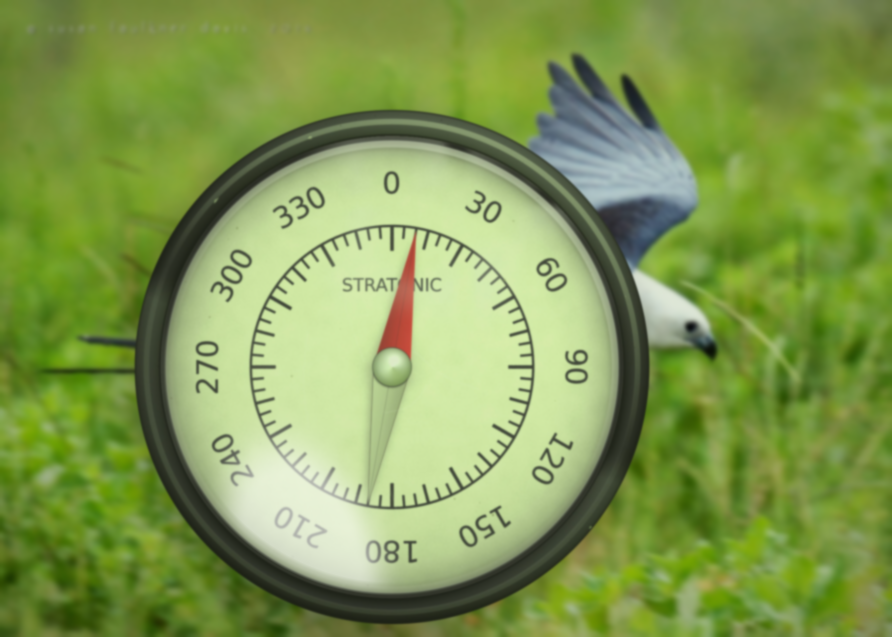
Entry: **10** °
